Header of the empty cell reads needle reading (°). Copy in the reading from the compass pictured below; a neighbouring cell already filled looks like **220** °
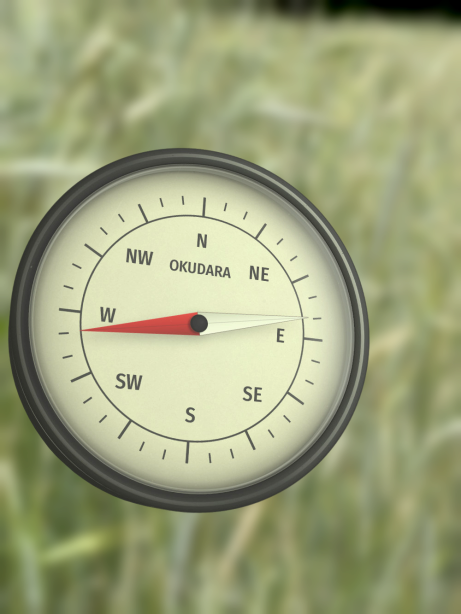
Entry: **260** °
